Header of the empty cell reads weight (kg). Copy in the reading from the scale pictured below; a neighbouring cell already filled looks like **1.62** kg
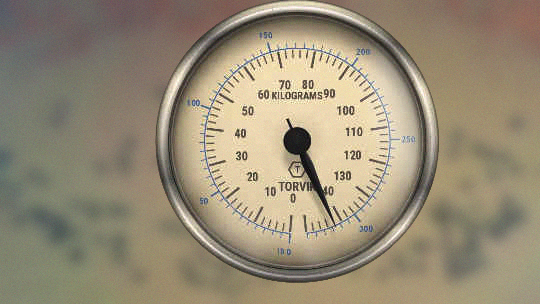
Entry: **142** kg
